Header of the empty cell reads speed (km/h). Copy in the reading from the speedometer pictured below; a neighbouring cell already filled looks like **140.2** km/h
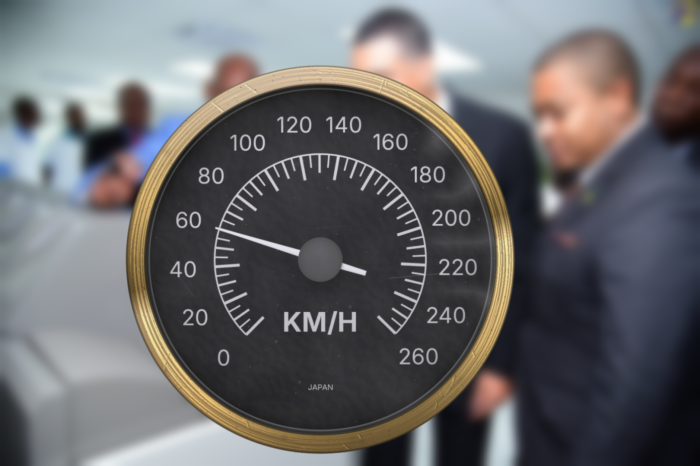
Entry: **60** km/h
